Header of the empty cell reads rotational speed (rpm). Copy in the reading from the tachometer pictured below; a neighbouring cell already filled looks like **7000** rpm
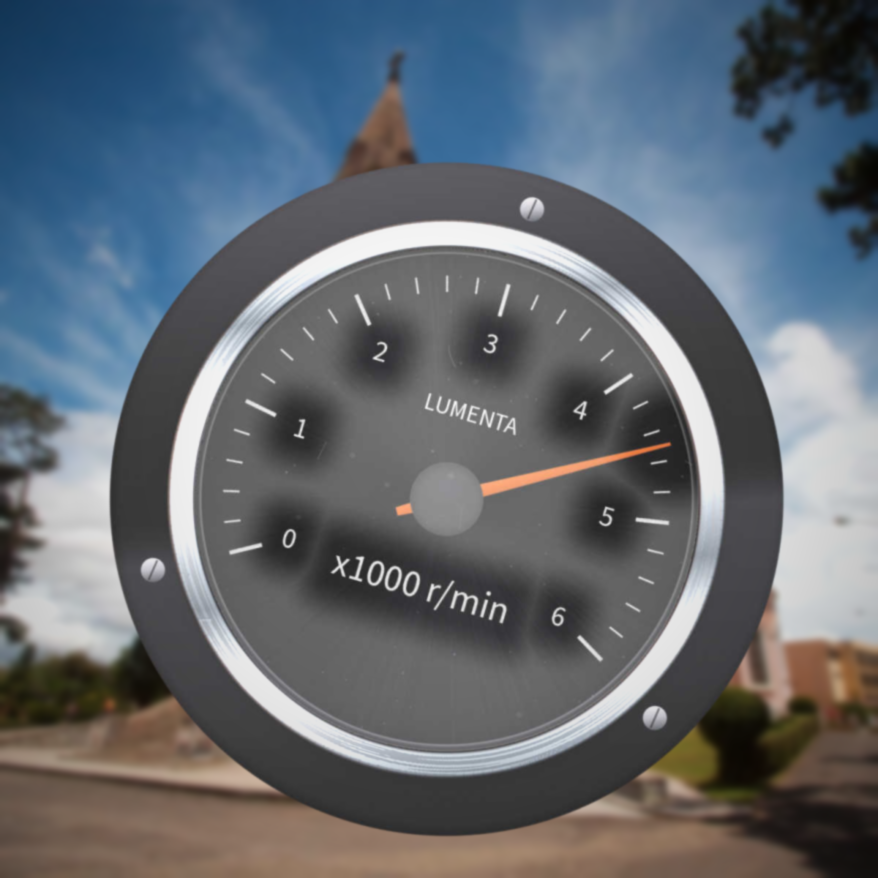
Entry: **4500** rpm
